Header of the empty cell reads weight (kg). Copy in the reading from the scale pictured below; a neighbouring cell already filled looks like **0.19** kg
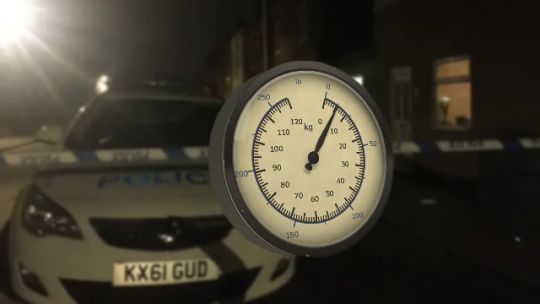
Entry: **5** kg
